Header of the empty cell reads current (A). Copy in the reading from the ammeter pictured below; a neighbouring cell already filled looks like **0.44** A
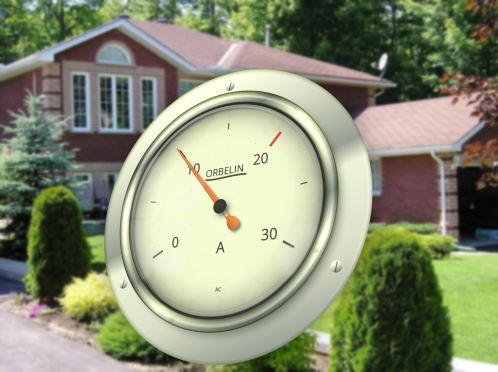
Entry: **10** A
